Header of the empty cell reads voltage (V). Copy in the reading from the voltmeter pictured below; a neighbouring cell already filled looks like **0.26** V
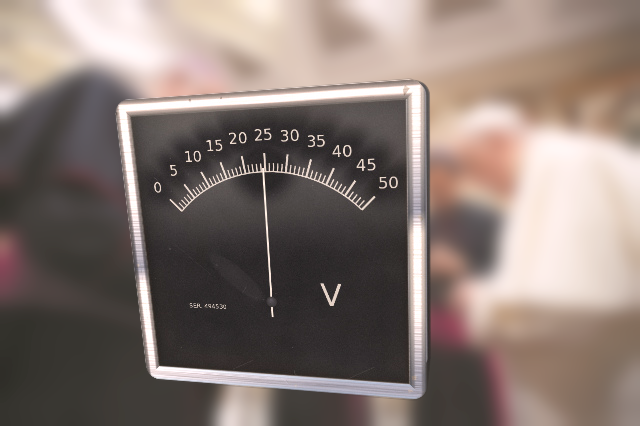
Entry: **25** V
